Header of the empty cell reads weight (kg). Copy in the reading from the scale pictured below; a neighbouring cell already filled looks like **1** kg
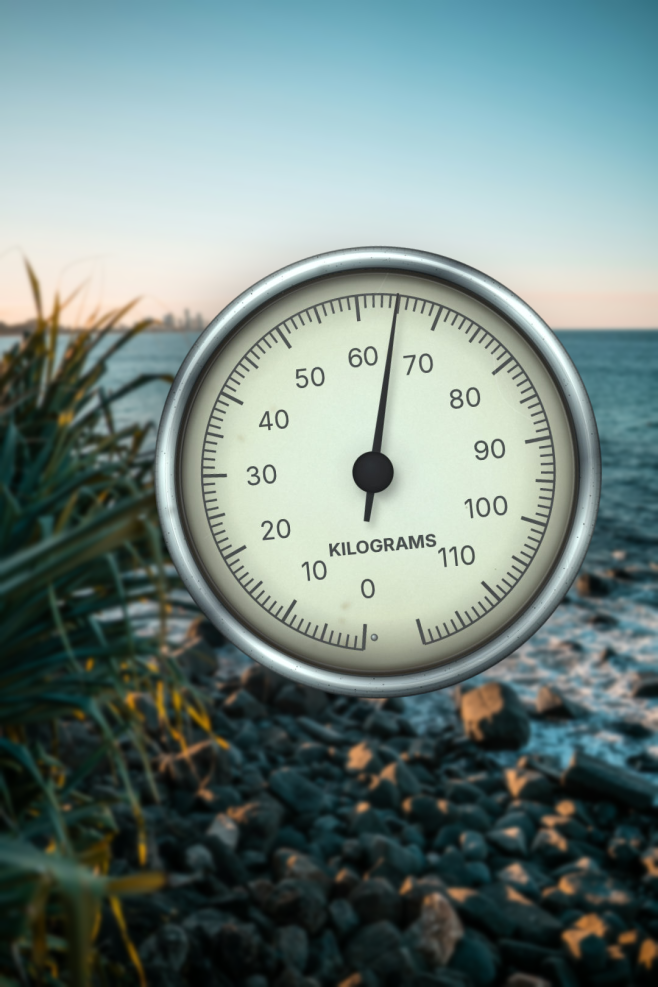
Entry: **65** kg
